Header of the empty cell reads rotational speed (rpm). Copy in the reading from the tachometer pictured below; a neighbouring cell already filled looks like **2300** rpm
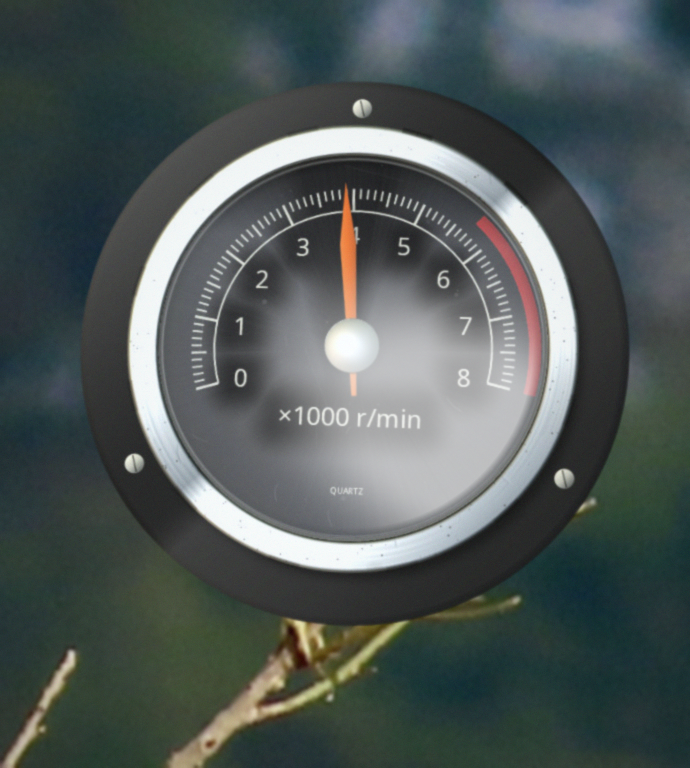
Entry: **3900** rpm
